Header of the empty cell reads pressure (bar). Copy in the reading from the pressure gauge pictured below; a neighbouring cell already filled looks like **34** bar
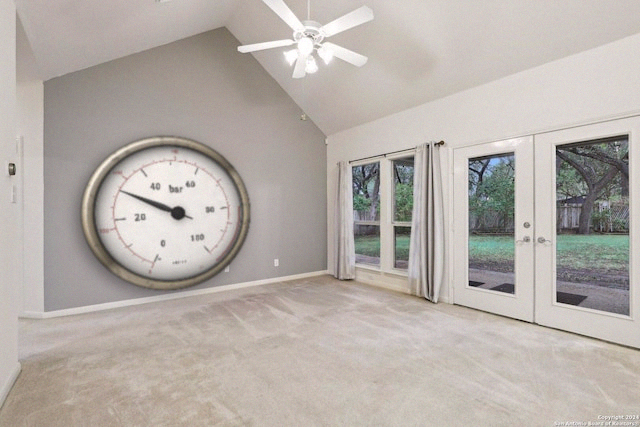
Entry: **30** bar
